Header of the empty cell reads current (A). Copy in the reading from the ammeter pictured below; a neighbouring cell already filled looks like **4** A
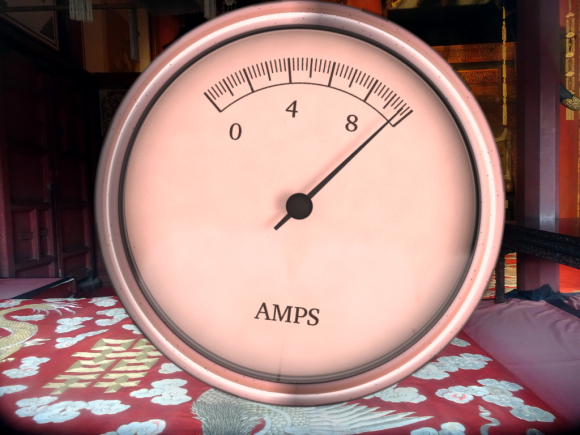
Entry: **9.6** A
